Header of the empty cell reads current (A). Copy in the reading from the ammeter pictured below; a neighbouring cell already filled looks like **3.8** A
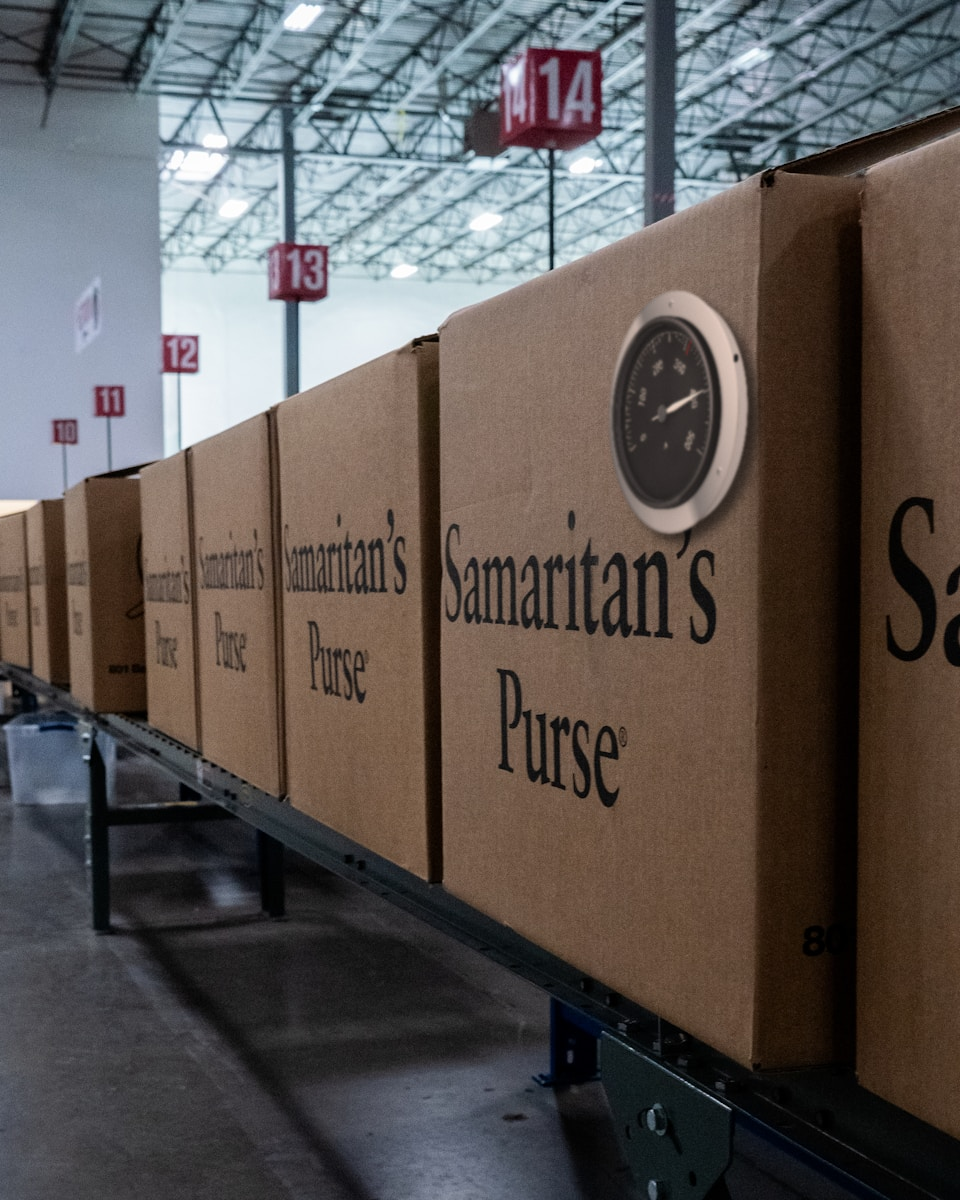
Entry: **400** A
